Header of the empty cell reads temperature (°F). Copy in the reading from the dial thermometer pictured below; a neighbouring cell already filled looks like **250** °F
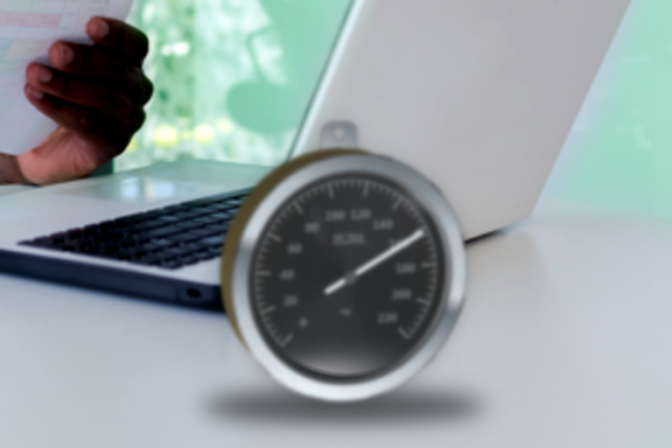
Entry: **160** °F
